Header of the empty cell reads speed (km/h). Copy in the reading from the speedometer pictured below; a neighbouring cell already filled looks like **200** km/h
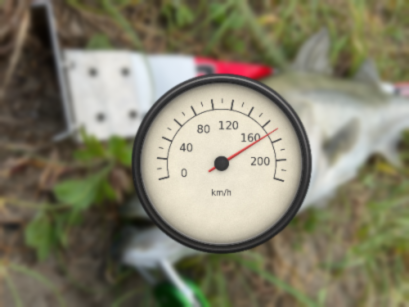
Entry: **170** km/h
